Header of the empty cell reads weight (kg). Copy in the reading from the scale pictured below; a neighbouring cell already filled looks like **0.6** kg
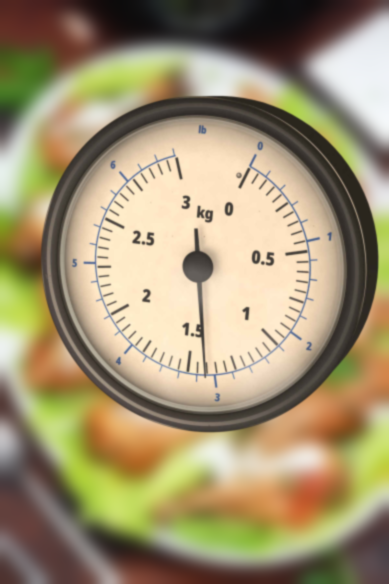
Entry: **1.4** kg
